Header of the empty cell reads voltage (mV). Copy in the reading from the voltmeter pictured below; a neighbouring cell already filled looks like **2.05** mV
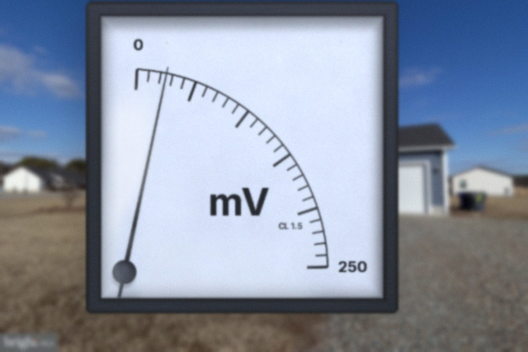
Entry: **25** mV
